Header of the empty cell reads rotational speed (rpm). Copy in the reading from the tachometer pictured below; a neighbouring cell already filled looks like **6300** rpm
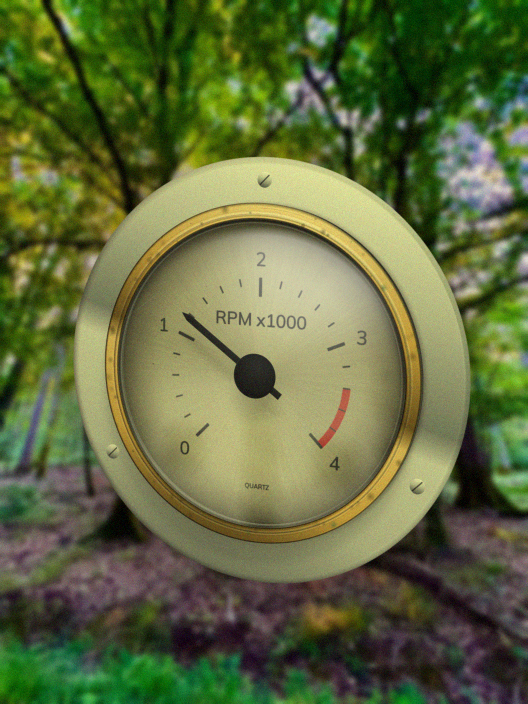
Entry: **1200** rpm
